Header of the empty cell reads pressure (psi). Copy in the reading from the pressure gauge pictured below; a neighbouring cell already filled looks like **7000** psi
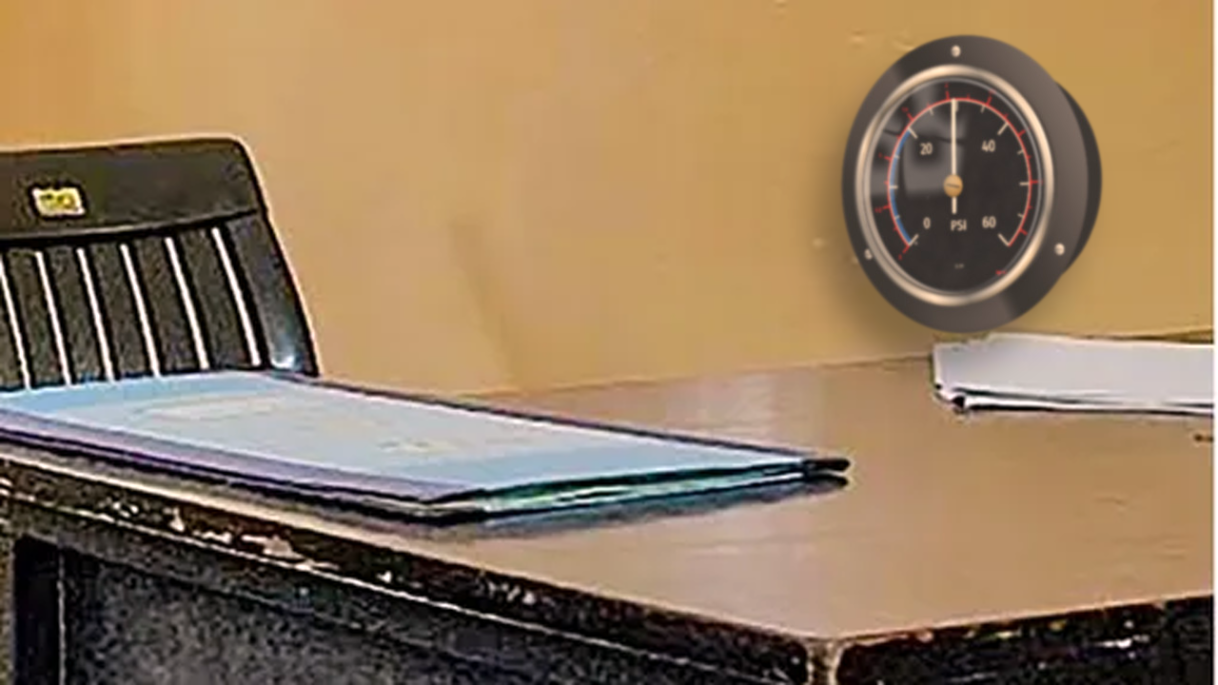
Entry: **30** psi
